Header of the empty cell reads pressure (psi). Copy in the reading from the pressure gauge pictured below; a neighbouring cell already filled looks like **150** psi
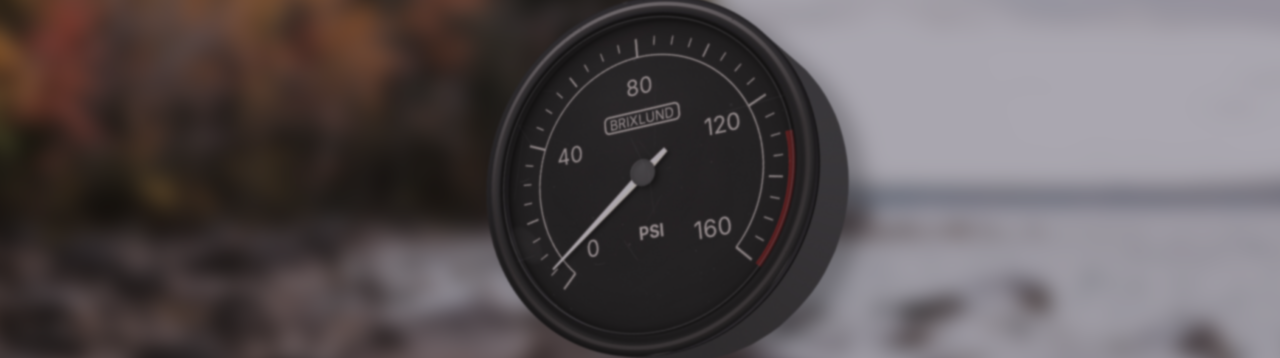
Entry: **5** psi
